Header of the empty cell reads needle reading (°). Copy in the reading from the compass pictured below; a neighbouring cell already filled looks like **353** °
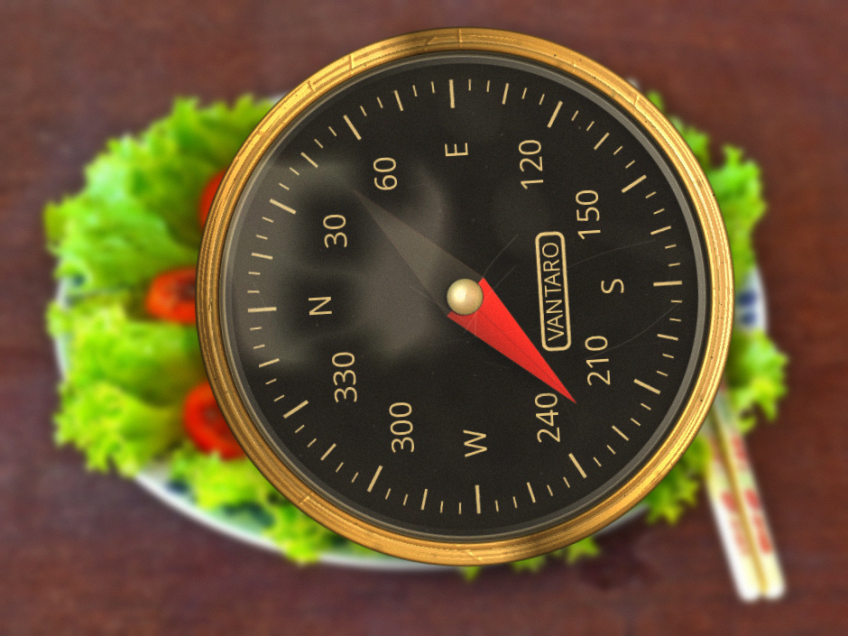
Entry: **227.5** °
